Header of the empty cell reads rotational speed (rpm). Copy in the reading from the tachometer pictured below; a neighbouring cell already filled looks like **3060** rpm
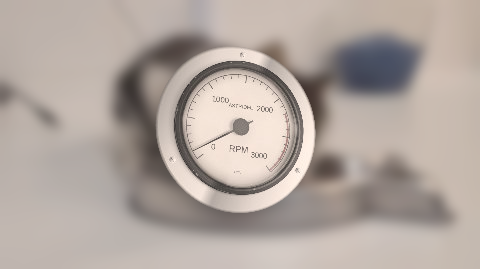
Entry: **100** rpm
